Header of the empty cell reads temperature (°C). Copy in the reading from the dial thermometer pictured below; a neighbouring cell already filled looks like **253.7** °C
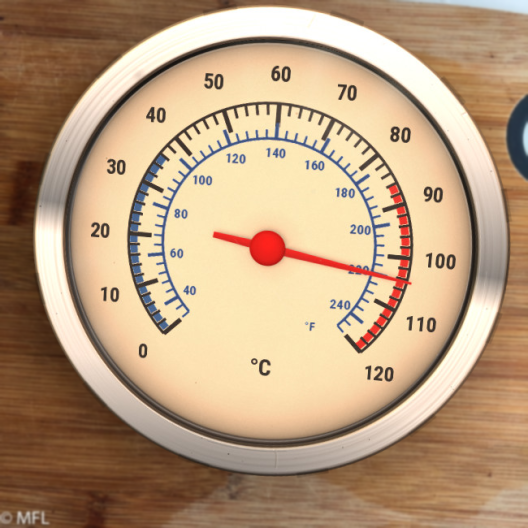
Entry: **104** °C
